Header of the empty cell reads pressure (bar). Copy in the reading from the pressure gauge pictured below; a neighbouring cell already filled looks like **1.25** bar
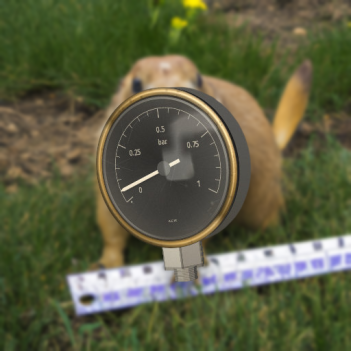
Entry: **0.05** bar
